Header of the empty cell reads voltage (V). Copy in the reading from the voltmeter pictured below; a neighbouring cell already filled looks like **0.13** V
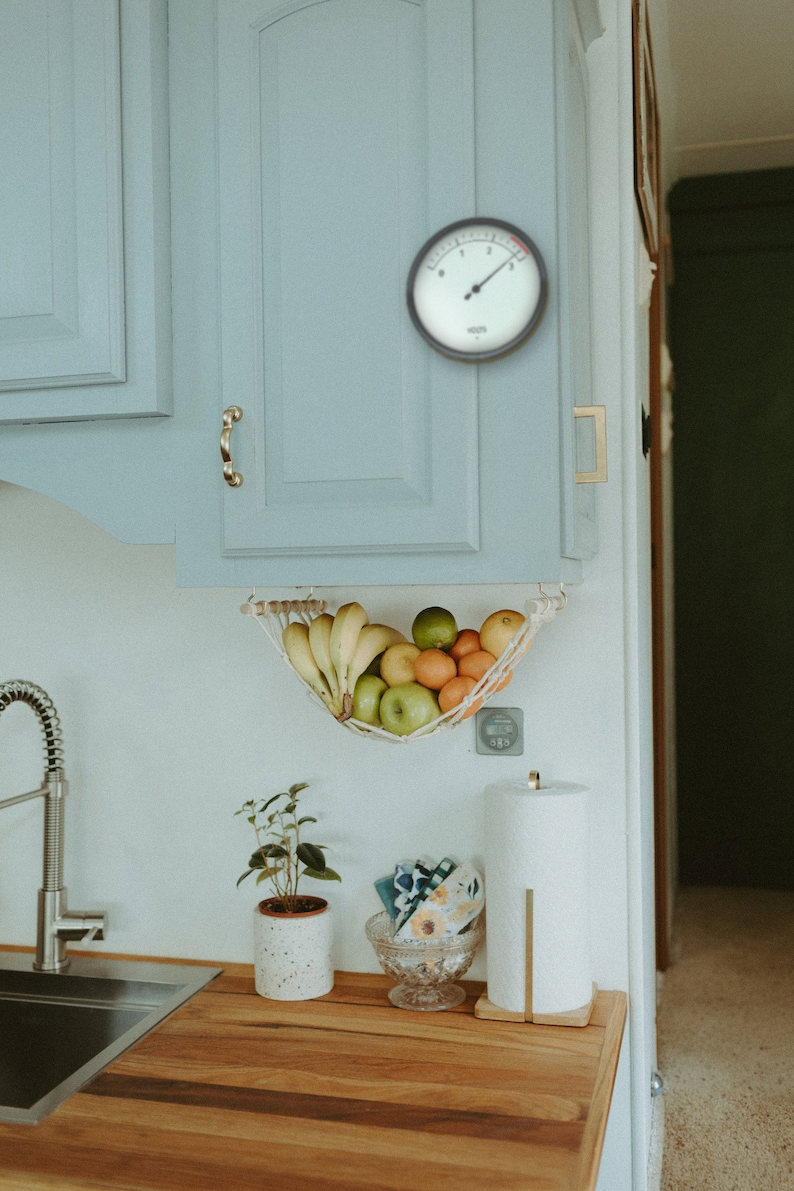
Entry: **2.8** V
